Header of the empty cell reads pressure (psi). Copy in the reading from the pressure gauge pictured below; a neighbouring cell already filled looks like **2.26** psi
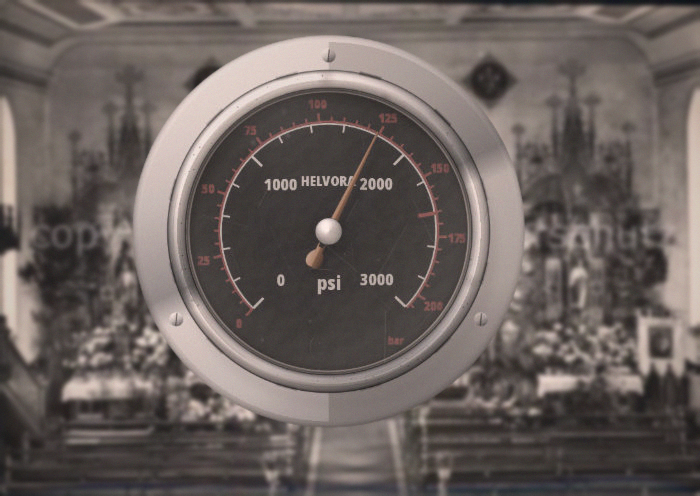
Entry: **1800** psi
